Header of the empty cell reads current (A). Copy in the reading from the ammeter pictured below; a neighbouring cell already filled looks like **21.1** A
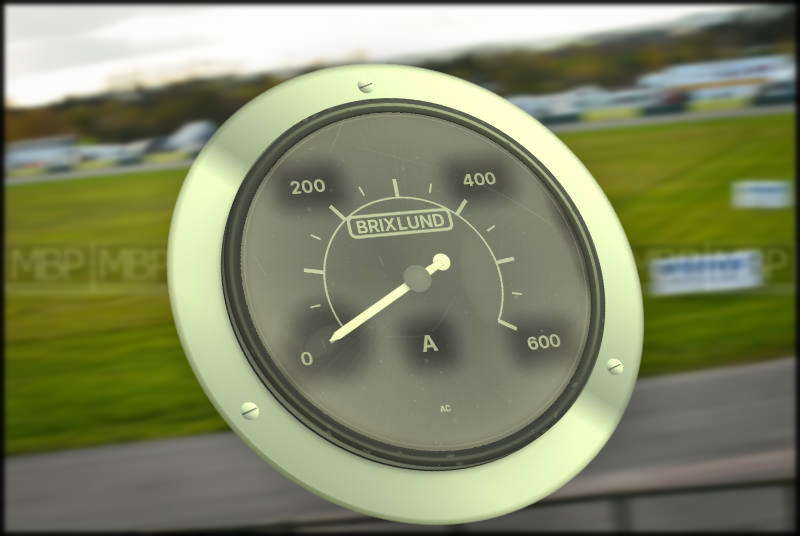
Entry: **0** A
